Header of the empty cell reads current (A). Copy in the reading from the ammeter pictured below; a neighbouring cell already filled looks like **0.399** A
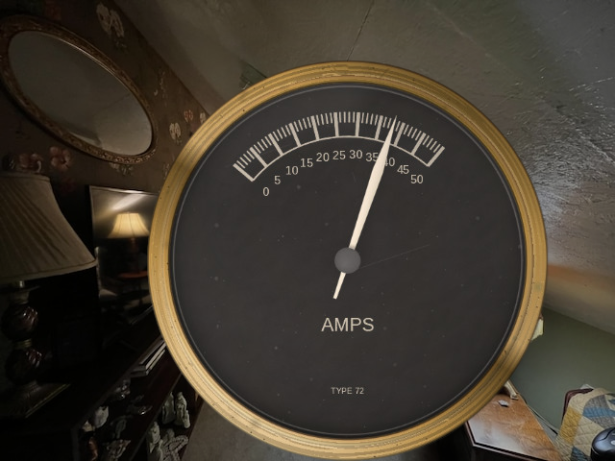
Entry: **38** A
